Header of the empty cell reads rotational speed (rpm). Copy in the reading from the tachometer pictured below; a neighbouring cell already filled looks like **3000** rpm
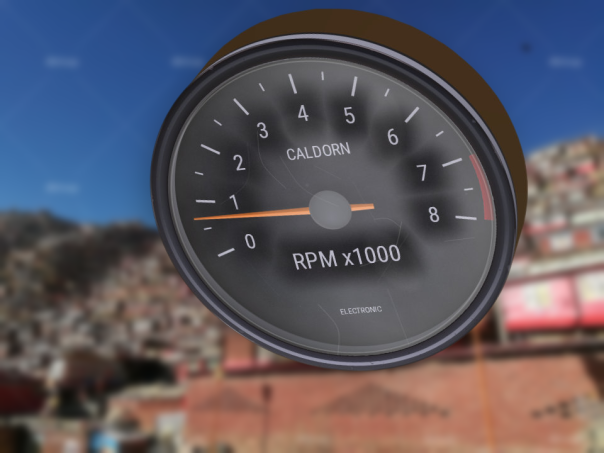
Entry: **750** rpm
